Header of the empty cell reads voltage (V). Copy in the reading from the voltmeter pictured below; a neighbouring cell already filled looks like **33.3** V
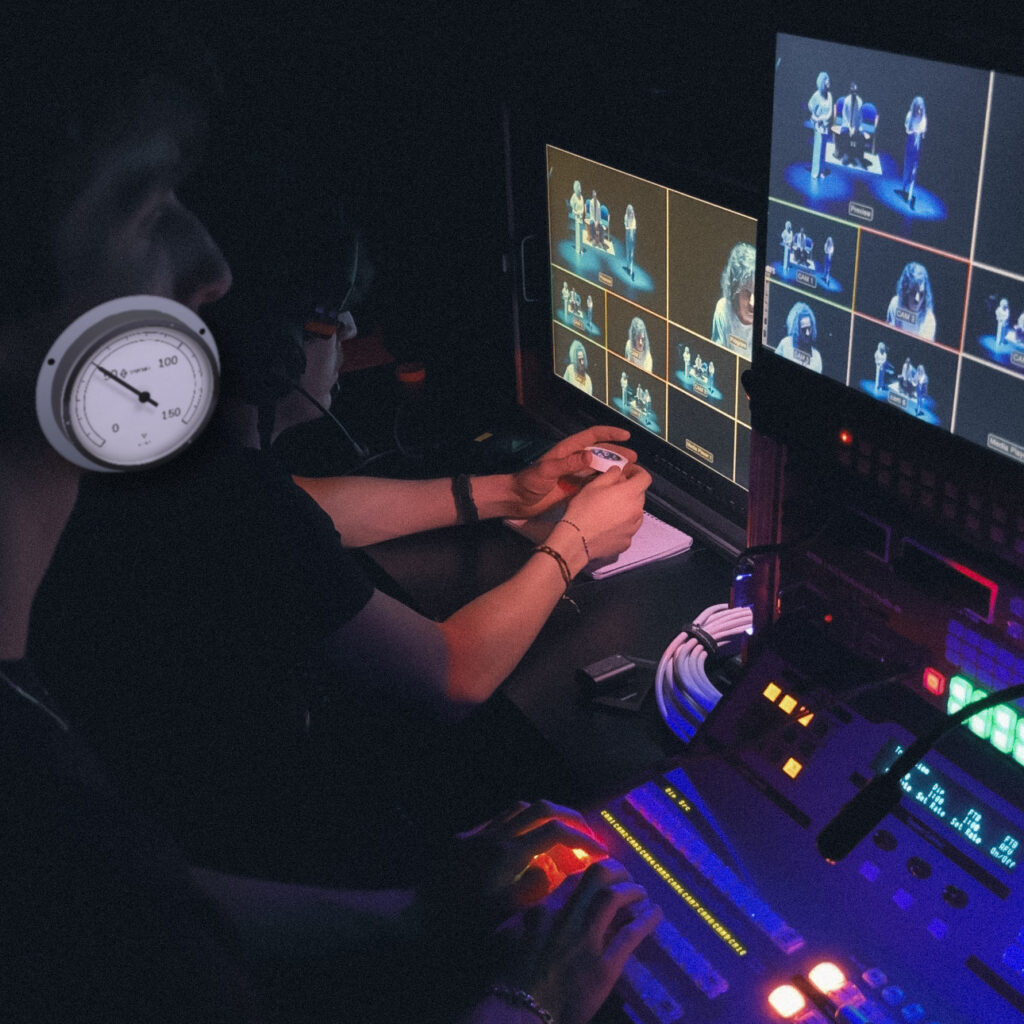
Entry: **50** V
